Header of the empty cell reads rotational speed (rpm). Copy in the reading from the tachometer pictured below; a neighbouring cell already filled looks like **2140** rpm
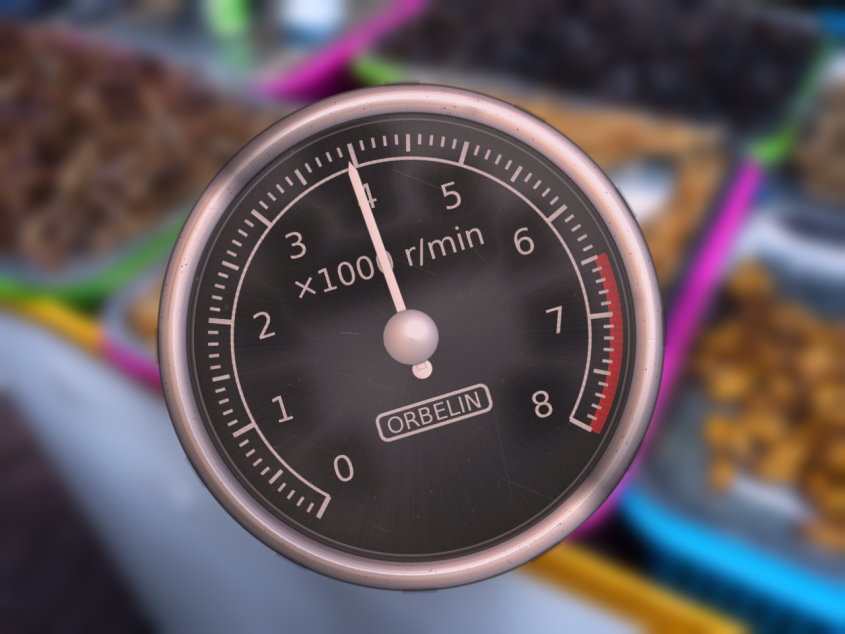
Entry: **3950** rpm
